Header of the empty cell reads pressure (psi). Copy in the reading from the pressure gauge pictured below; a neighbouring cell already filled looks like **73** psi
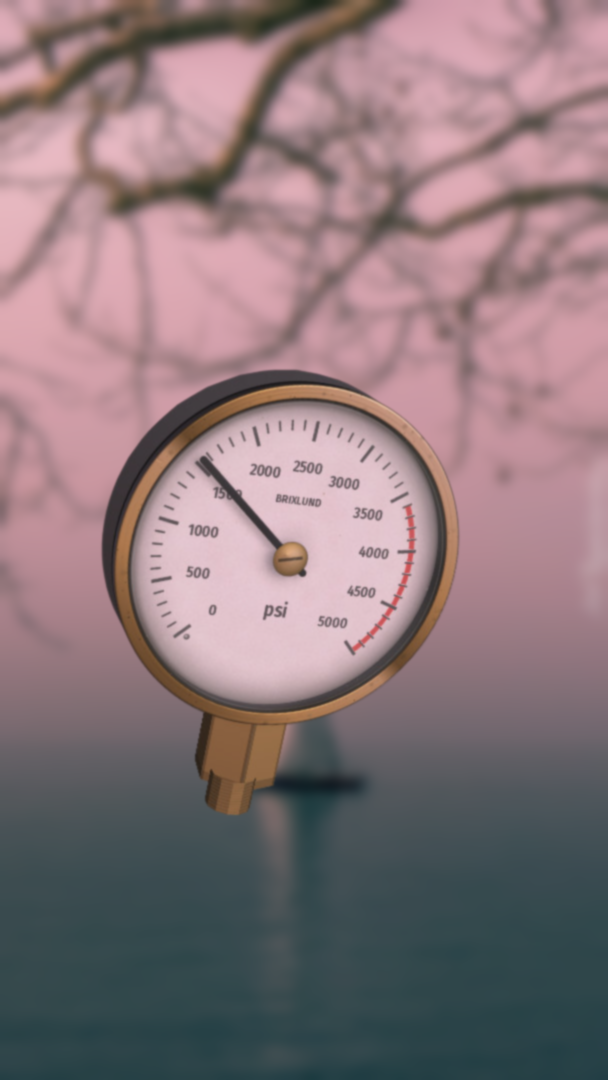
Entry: **1550** psi
